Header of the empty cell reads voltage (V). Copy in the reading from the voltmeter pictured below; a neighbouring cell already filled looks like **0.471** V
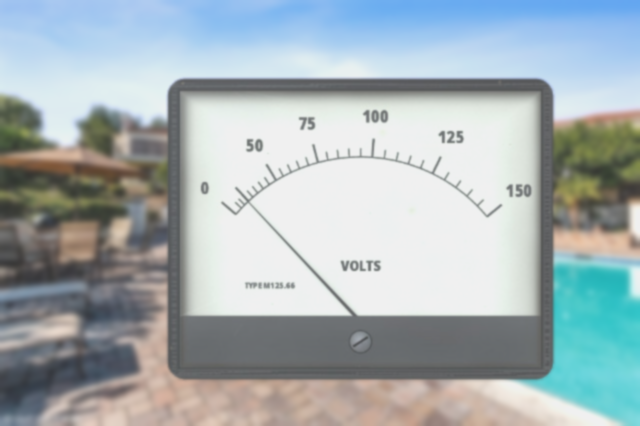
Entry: **25** V
